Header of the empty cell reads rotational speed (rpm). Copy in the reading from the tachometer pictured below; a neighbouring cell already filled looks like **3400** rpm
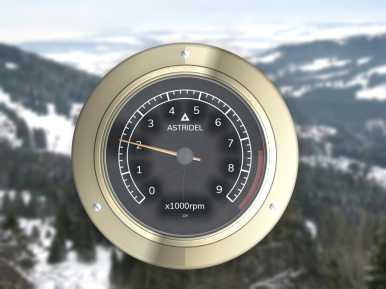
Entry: **2000** rpm
